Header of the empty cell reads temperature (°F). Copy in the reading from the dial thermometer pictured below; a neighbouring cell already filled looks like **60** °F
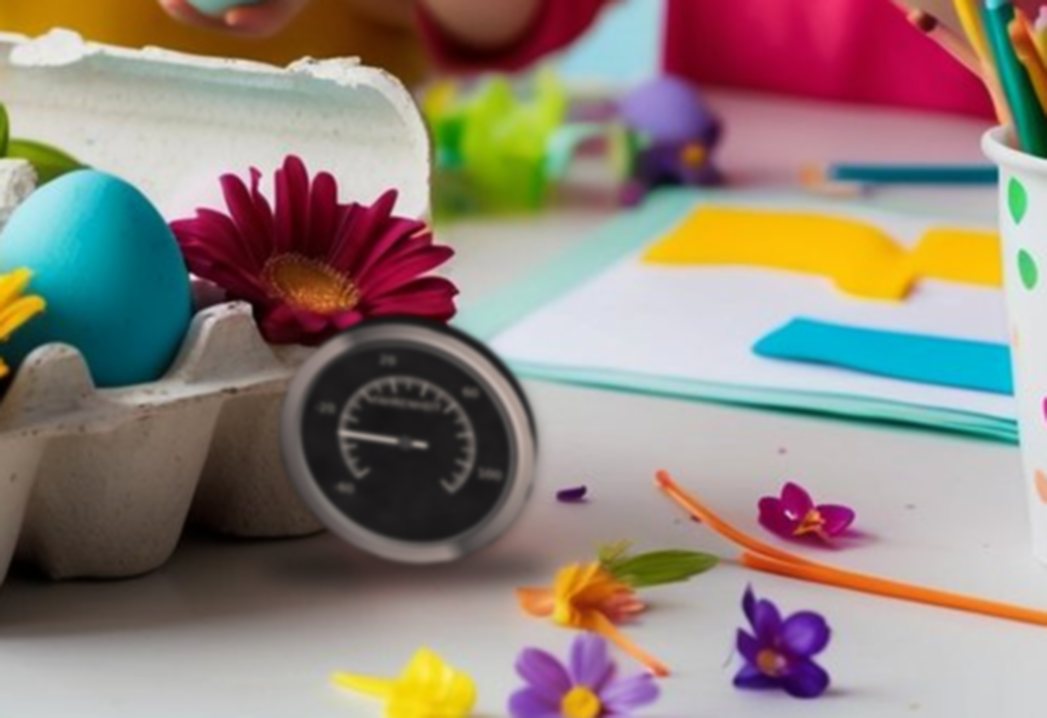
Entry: **-30** °F
